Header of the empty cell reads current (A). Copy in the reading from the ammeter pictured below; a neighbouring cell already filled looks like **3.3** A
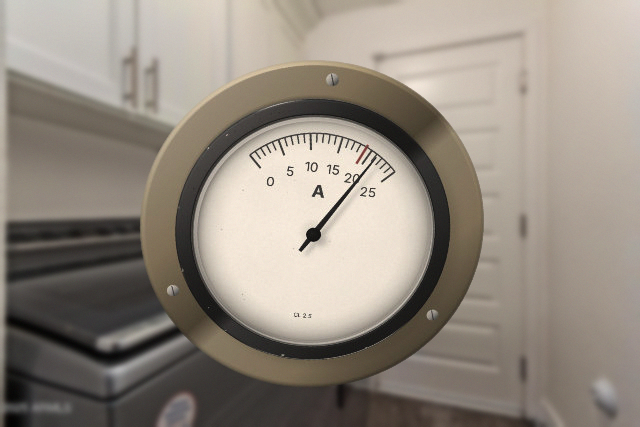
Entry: **21** A
